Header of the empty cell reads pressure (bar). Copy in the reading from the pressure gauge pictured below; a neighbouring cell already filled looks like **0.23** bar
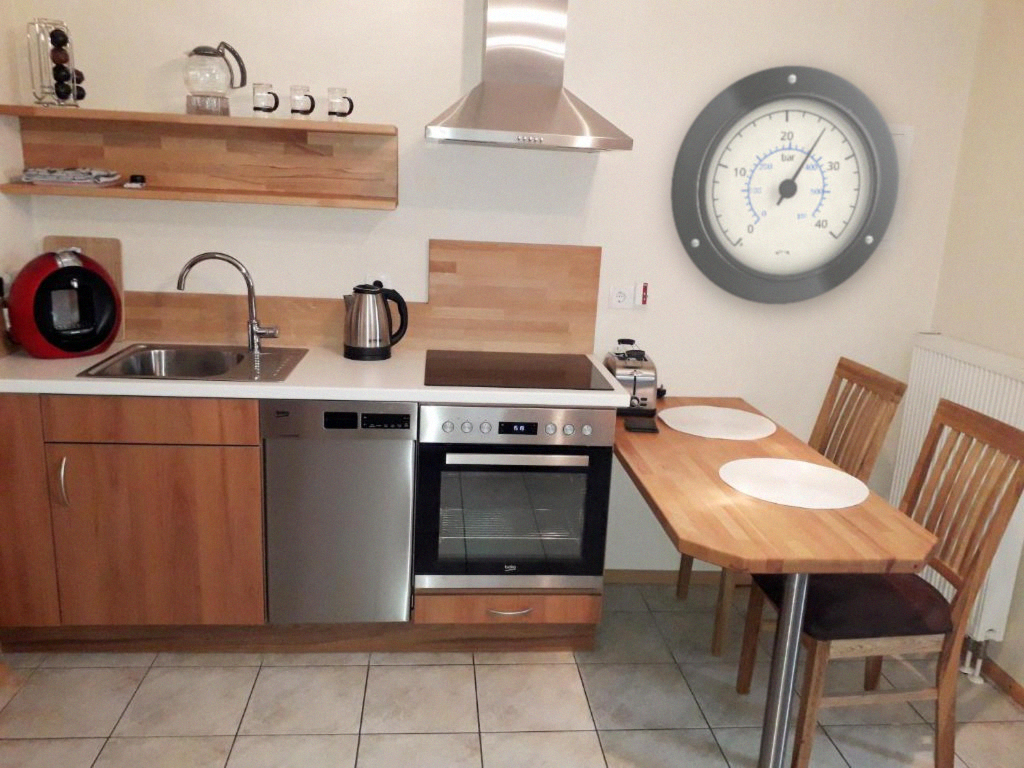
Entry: **25** bar
